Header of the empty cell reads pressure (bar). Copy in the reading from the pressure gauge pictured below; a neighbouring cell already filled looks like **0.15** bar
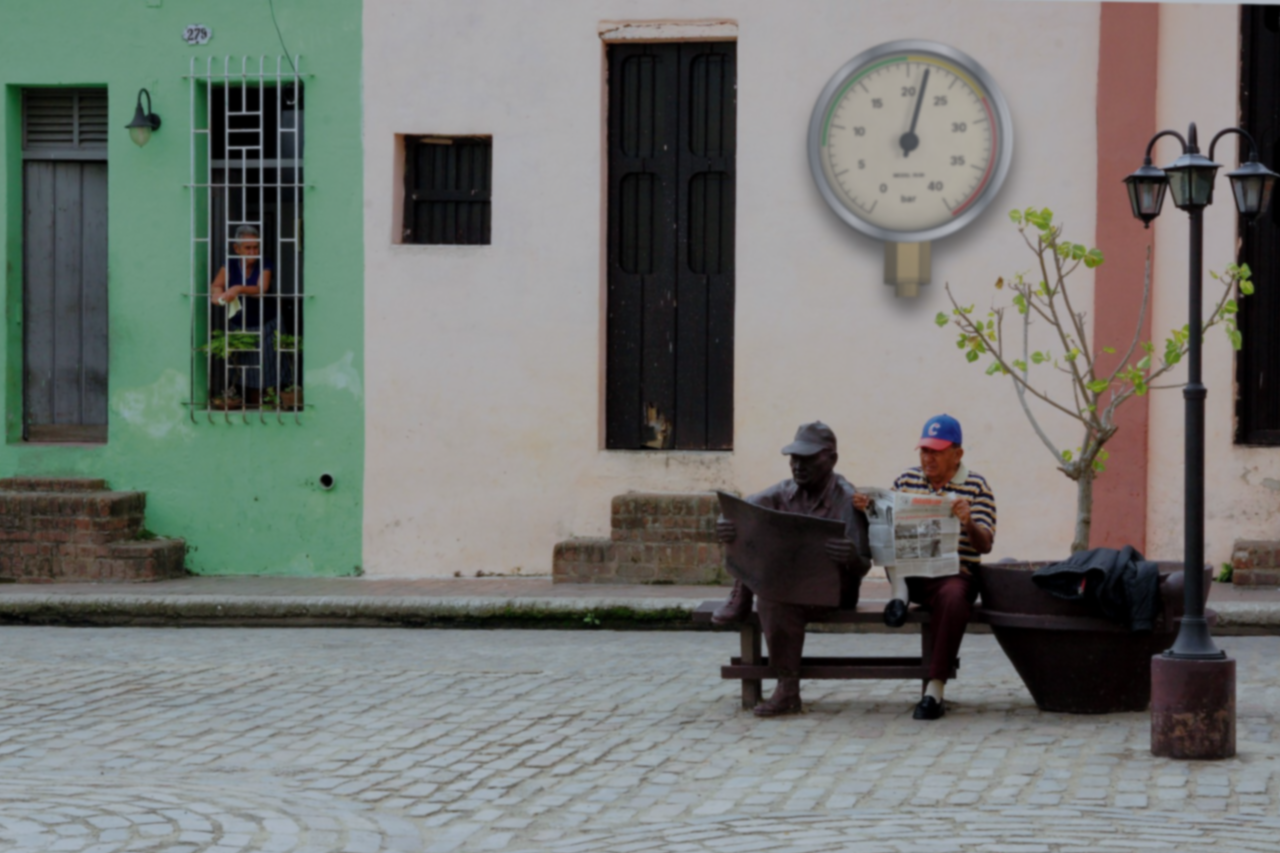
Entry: **22** bar
